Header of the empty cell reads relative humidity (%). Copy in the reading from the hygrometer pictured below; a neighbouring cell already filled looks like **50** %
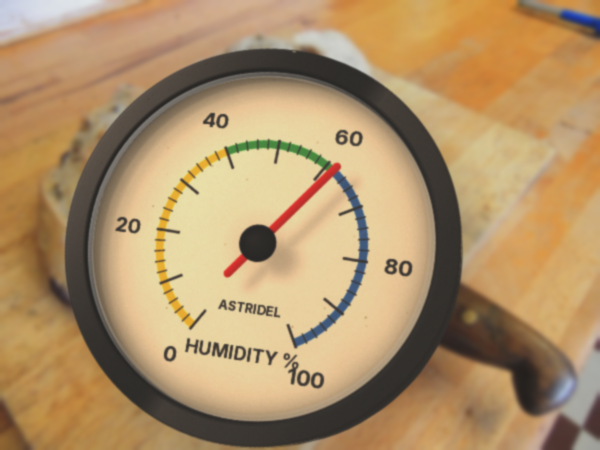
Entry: **62** %
